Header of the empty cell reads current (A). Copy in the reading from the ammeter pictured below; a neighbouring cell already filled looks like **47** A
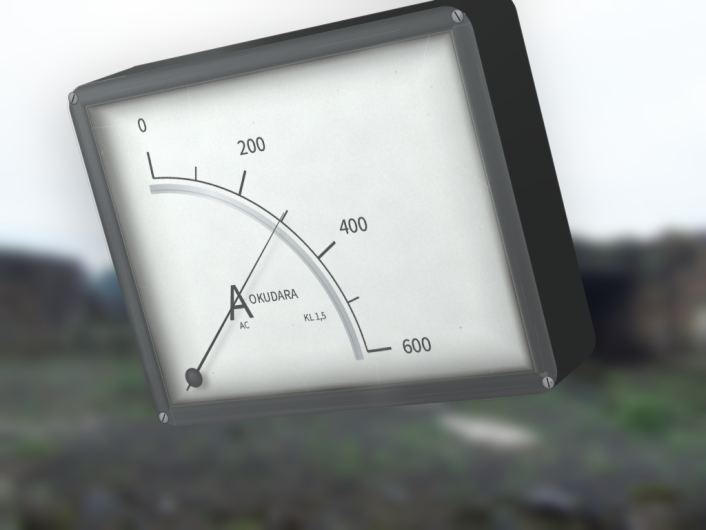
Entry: **300** A
